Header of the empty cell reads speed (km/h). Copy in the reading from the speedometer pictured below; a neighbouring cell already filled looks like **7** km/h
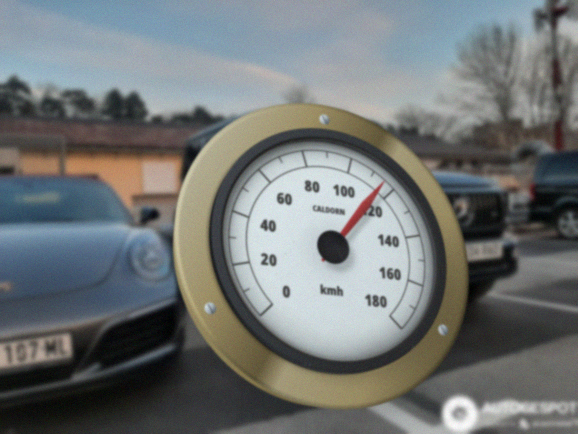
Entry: **115** km/h
